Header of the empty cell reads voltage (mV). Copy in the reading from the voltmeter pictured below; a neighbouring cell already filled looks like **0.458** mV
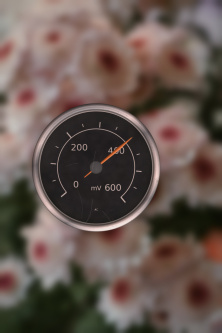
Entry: **400** mV
